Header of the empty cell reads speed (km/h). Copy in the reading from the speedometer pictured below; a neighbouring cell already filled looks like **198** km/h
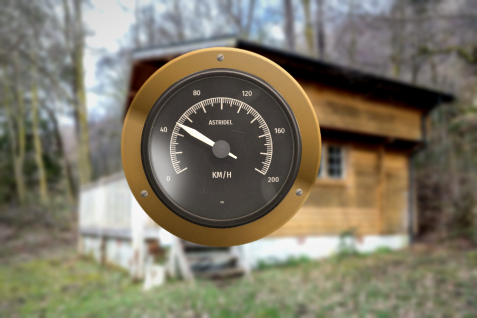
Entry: **50** km/h
